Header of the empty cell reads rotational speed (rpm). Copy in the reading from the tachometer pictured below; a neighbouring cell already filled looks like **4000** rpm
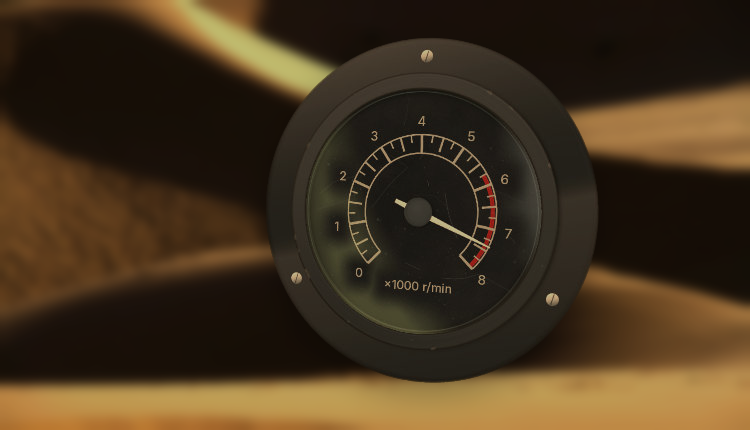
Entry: **7375** rpm
